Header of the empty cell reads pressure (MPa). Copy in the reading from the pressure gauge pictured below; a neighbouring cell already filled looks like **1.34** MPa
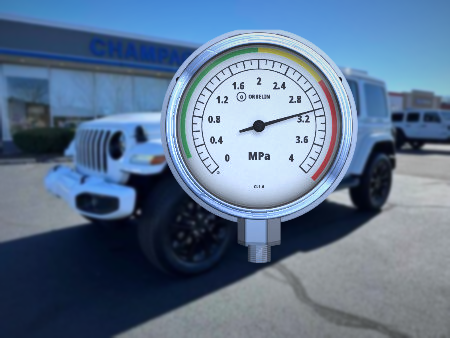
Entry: **3.1** MPa
